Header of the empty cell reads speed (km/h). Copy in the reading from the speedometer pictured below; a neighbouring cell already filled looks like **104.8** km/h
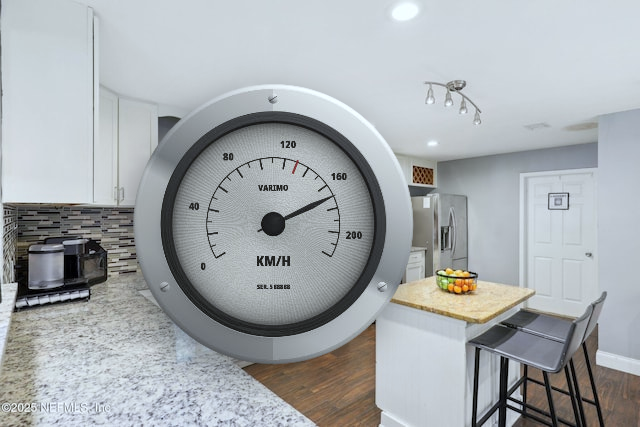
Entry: **170** km/h
